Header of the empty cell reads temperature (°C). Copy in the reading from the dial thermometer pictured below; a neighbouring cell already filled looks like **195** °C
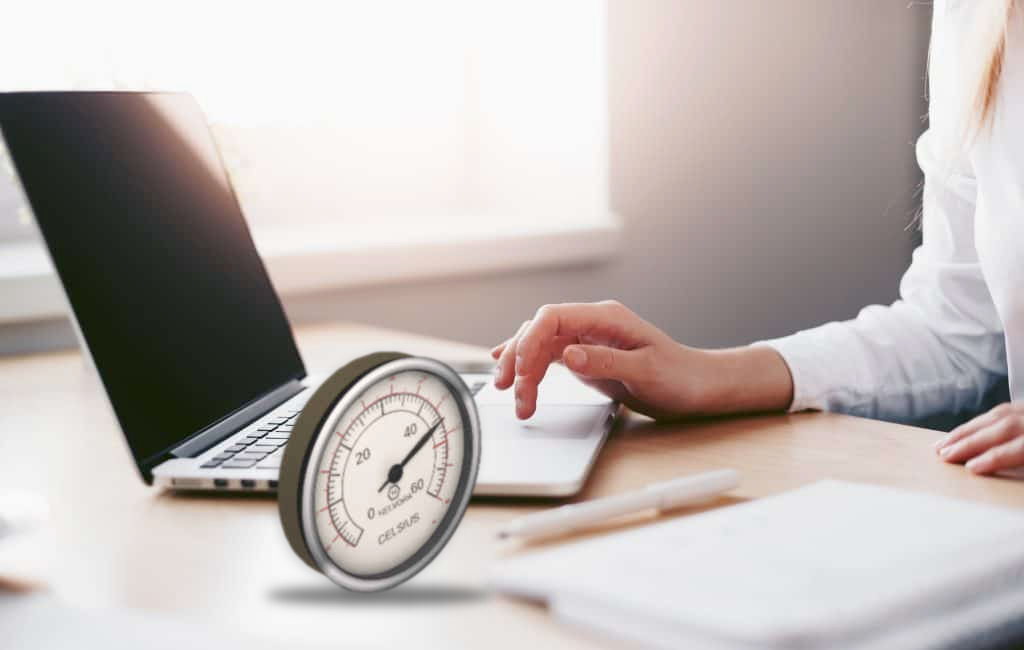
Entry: **45** °C
